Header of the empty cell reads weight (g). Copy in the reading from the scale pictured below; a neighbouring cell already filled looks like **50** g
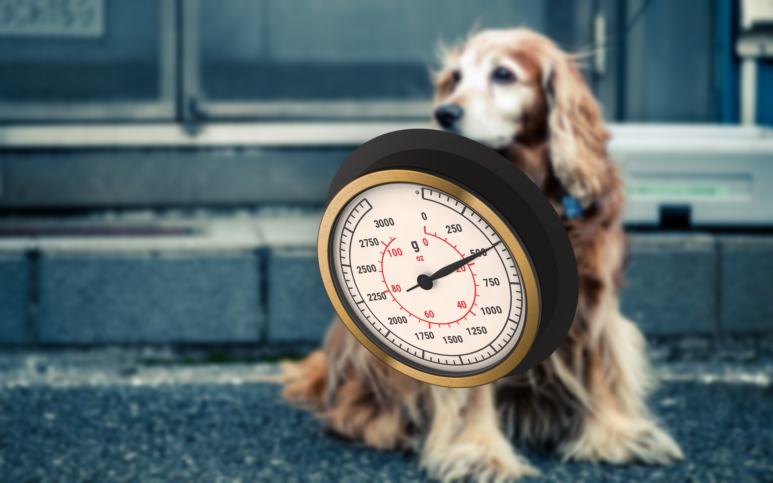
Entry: **500** g
